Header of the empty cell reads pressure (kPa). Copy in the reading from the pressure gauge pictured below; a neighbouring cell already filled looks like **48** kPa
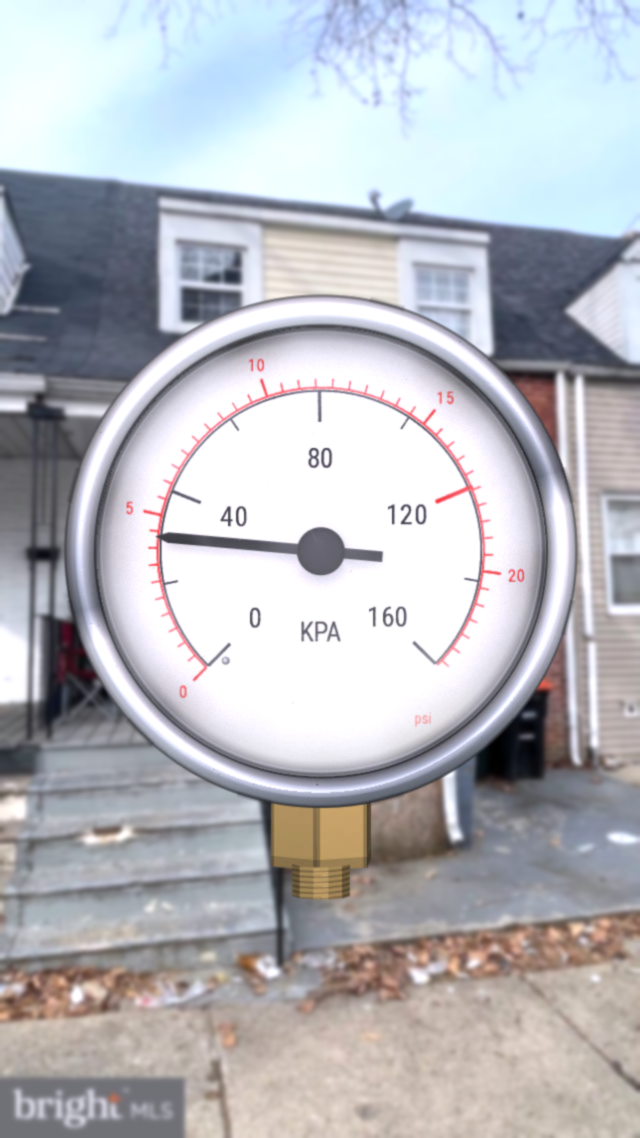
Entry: **30** kPa
